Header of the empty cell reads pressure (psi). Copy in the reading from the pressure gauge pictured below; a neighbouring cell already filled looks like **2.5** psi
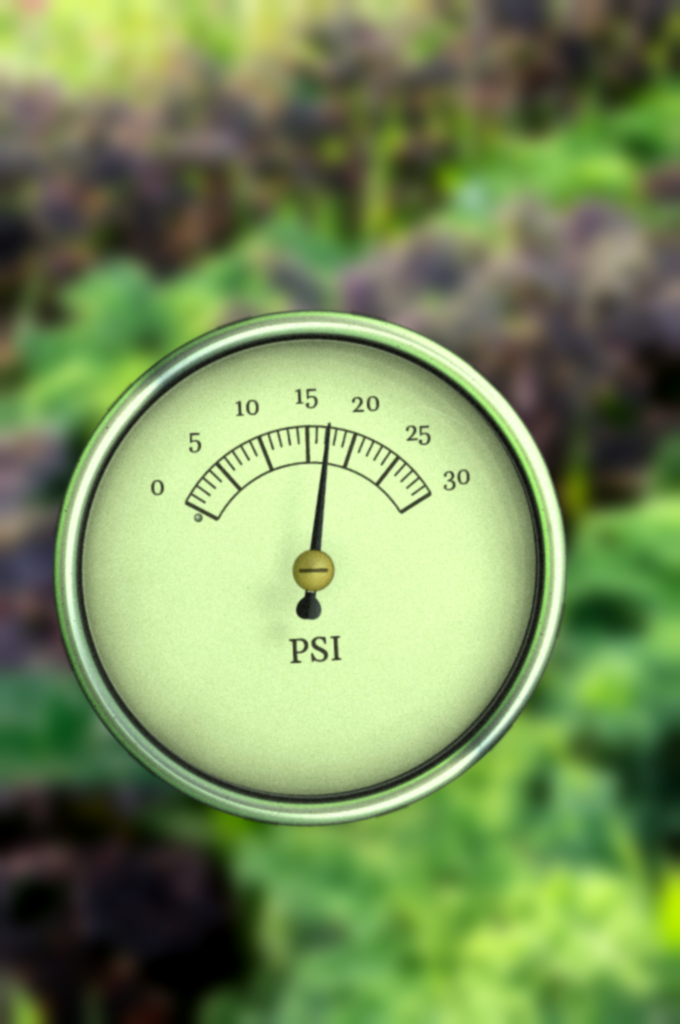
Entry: **17** psi
